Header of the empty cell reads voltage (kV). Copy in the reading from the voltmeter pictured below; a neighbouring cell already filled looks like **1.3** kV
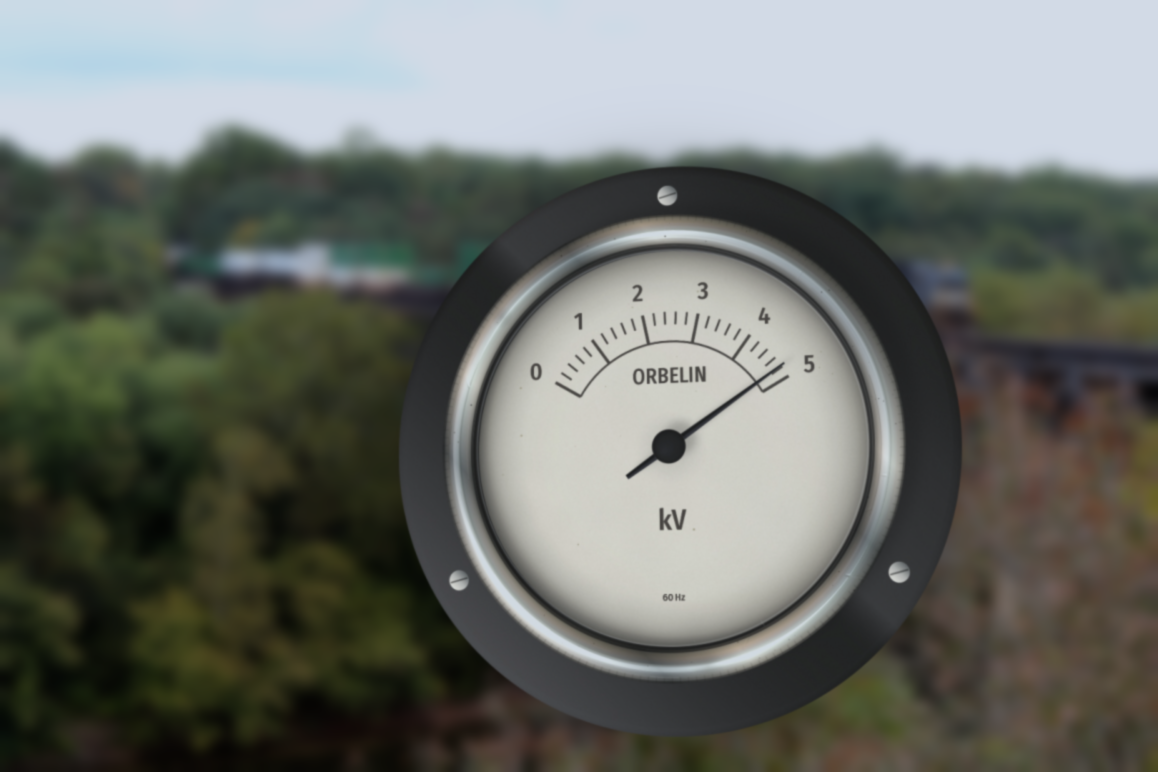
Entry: **4.8** kV
